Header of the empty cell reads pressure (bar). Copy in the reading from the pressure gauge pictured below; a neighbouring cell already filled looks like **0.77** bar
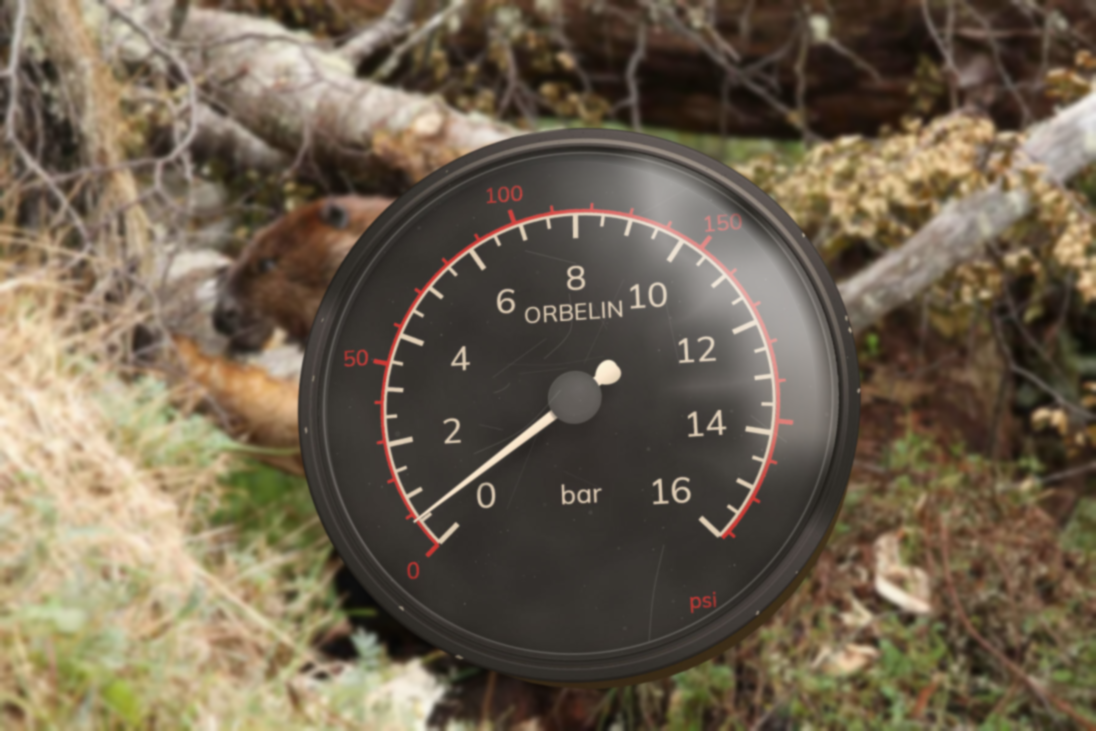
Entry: **0.5** bar
